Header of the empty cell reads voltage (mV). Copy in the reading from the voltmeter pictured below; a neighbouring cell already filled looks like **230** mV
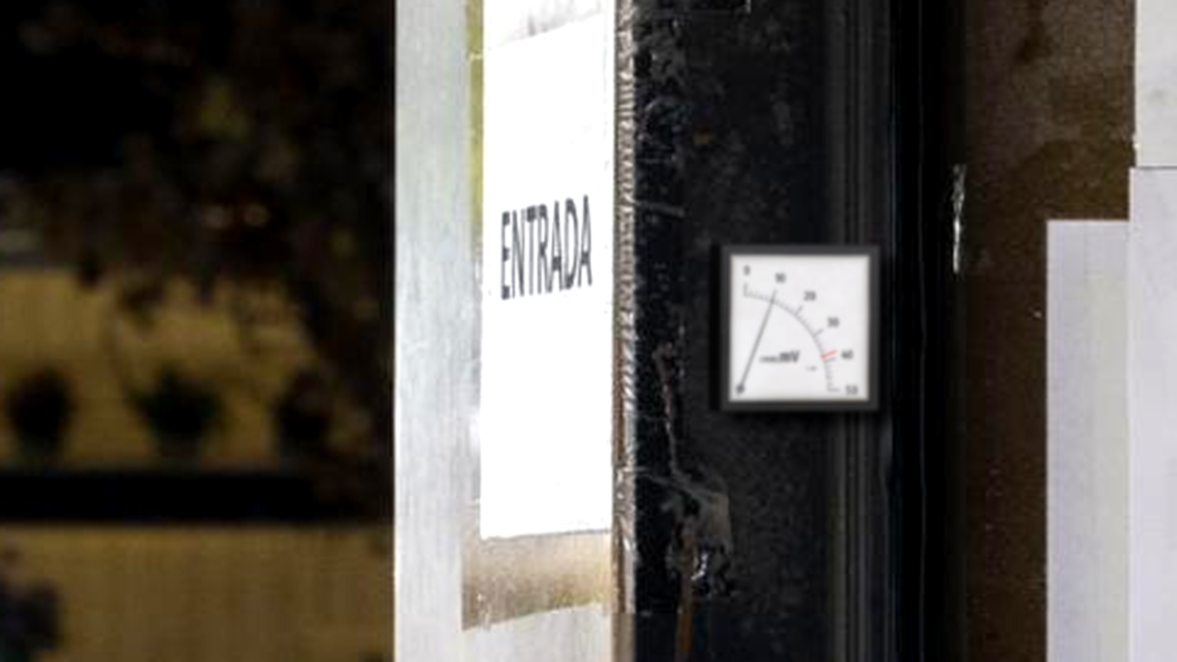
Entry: **10** mV
